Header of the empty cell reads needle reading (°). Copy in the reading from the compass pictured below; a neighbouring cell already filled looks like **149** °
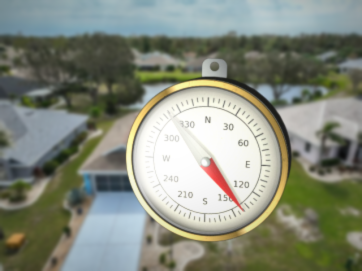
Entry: **140** °
